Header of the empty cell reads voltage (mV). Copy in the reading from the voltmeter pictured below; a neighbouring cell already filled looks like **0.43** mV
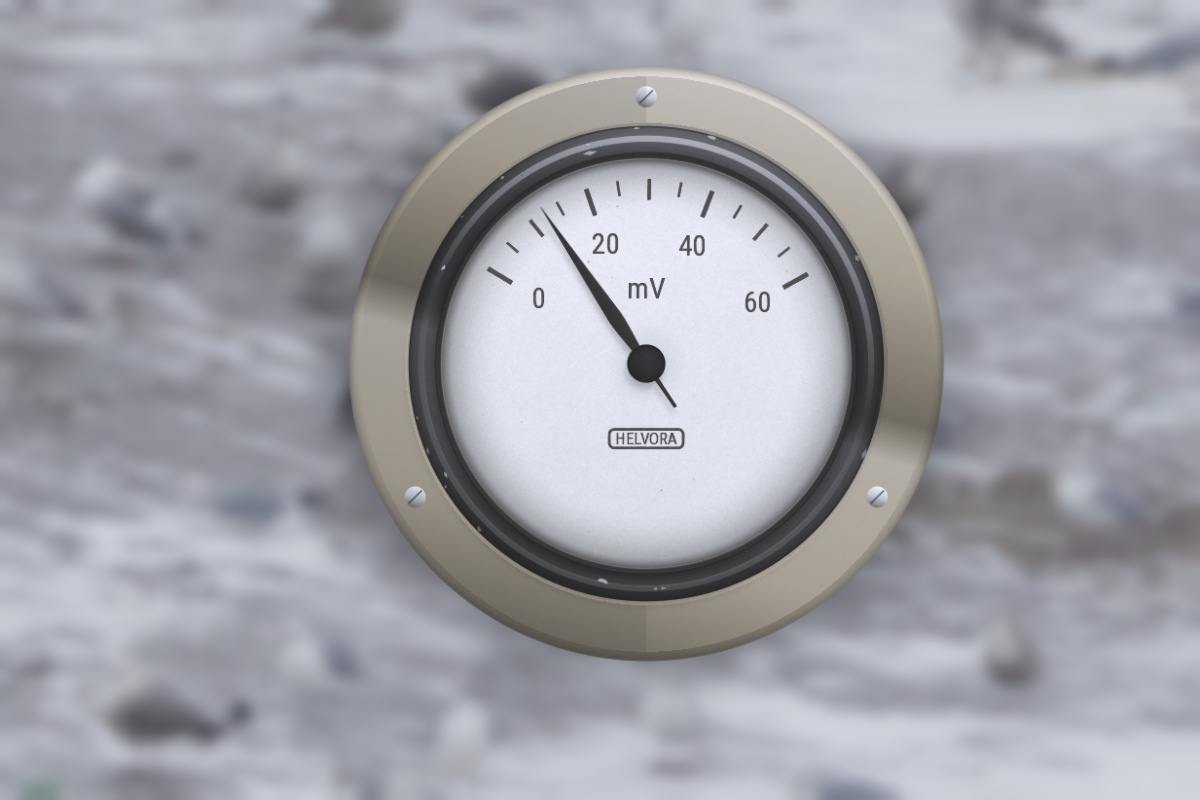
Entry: **12.5** mV
